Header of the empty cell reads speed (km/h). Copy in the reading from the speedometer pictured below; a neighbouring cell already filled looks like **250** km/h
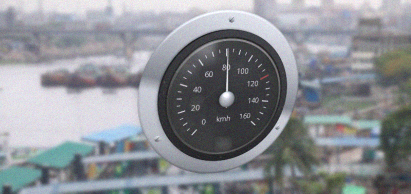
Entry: **80** km/h
